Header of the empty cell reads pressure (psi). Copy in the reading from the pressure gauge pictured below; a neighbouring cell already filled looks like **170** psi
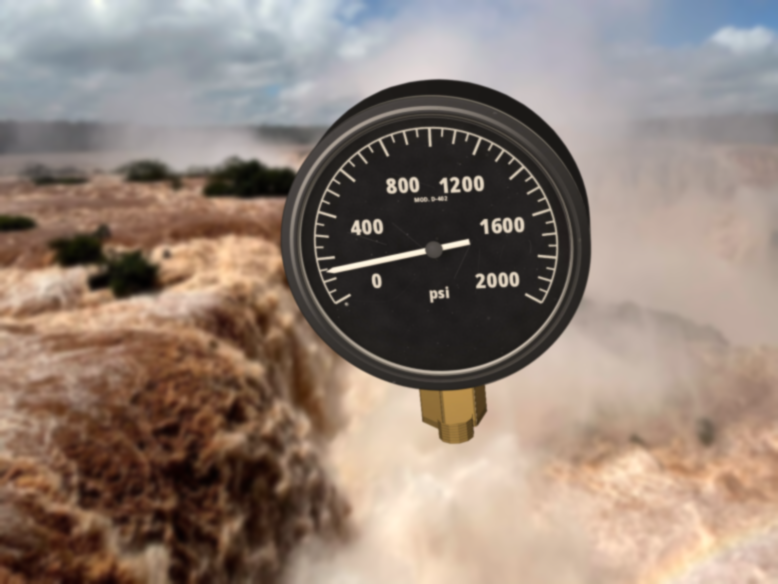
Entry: **150** psi
